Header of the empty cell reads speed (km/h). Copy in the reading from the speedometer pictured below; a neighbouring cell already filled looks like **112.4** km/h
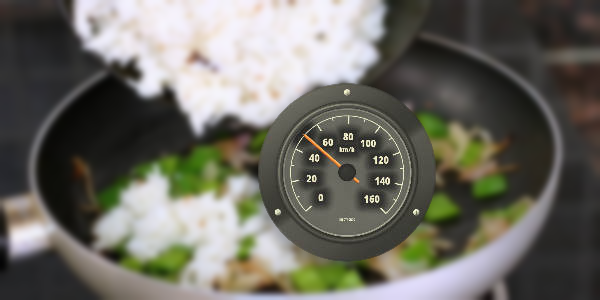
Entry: **50** km/h
